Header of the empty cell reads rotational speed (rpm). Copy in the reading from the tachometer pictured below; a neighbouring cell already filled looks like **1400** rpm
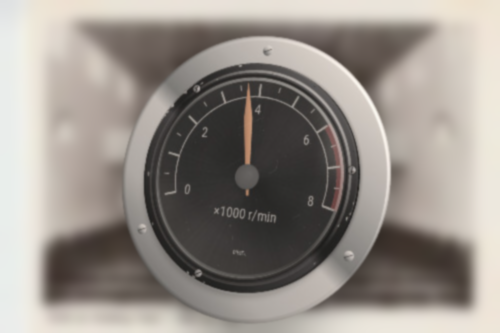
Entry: **3750** rpm
